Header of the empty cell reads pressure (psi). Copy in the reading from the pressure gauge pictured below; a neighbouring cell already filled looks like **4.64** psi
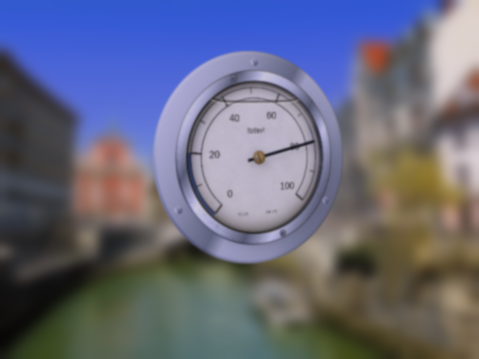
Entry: **80** psi
